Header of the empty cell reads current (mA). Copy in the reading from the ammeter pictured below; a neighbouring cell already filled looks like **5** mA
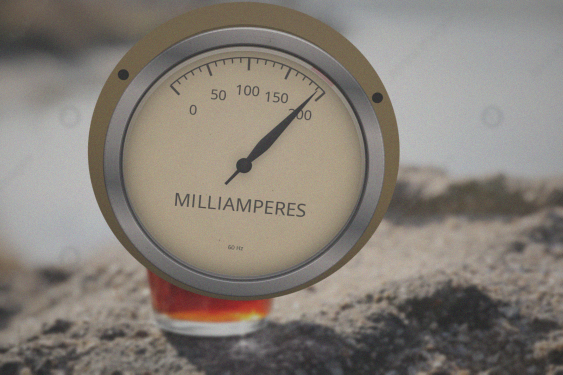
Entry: **190** mA
